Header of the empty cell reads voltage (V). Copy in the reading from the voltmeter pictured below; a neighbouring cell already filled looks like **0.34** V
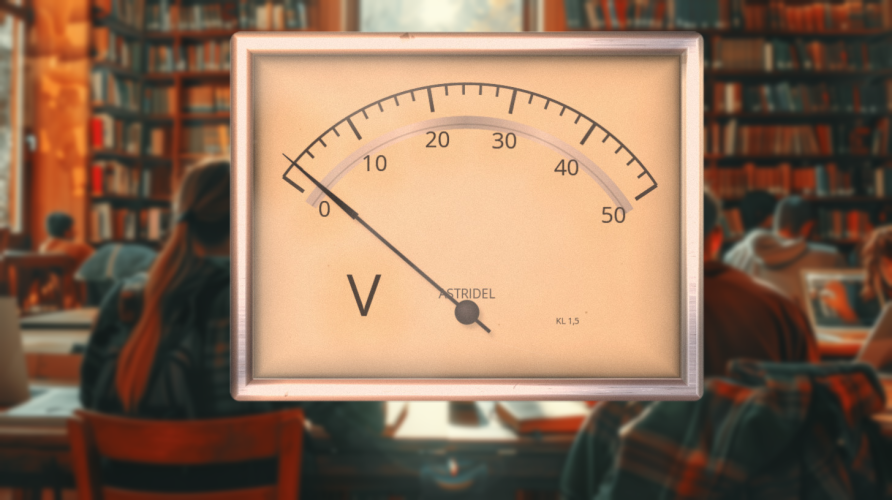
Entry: **2** V
